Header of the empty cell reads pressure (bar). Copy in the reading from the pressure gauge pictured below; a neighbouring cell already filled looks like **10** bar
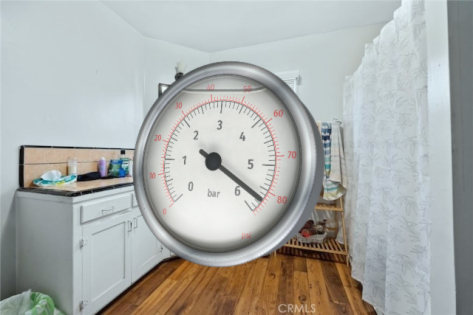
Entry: **5.7** bar
